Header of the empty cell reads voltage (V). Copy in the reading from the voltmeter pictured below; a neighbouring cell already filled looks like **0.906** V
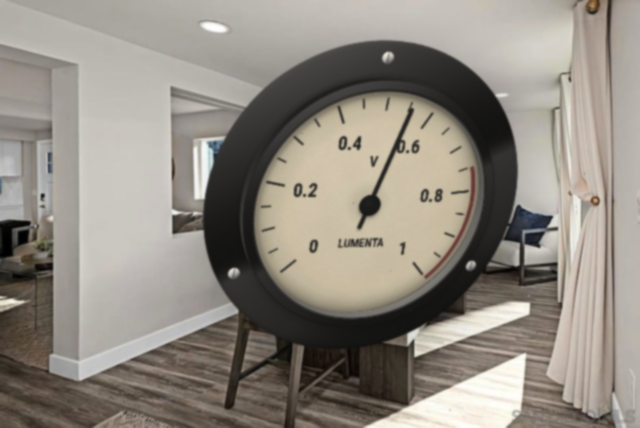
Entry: **0.55** V
